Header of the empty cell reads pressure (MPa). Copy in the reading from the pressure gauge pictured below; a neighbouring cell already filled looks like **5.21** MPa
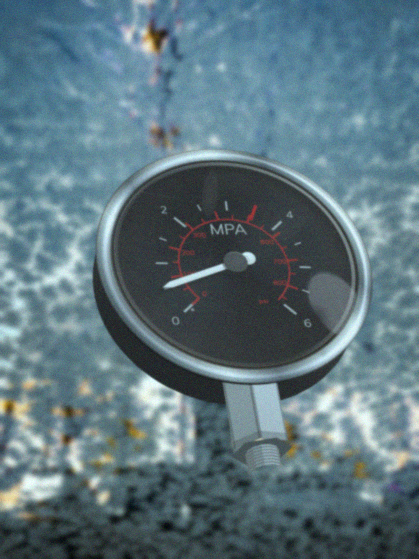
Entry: **0.5** MPa
